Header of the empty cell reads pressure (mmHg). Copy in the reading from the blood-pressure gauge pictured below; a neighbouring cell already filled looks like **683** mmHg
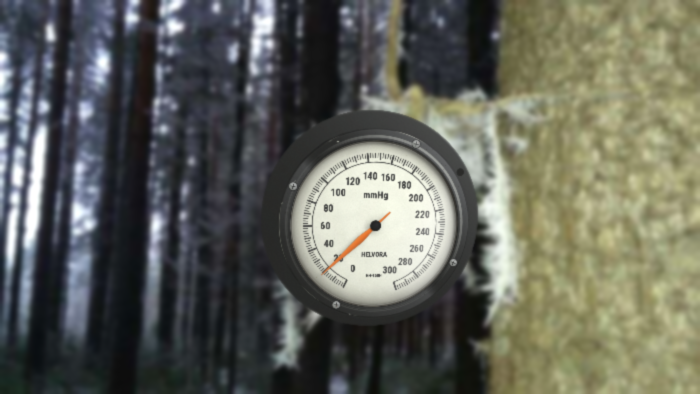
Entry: **20** mmHg
